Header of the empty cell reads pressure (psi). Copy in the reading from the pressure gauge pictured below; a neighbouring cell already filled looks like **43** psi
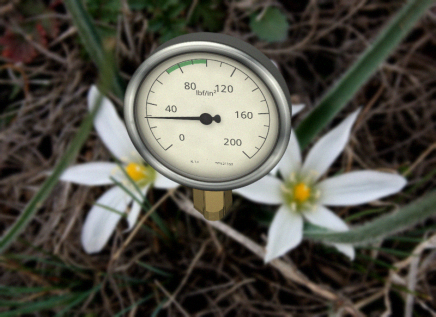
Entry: **30** psi
